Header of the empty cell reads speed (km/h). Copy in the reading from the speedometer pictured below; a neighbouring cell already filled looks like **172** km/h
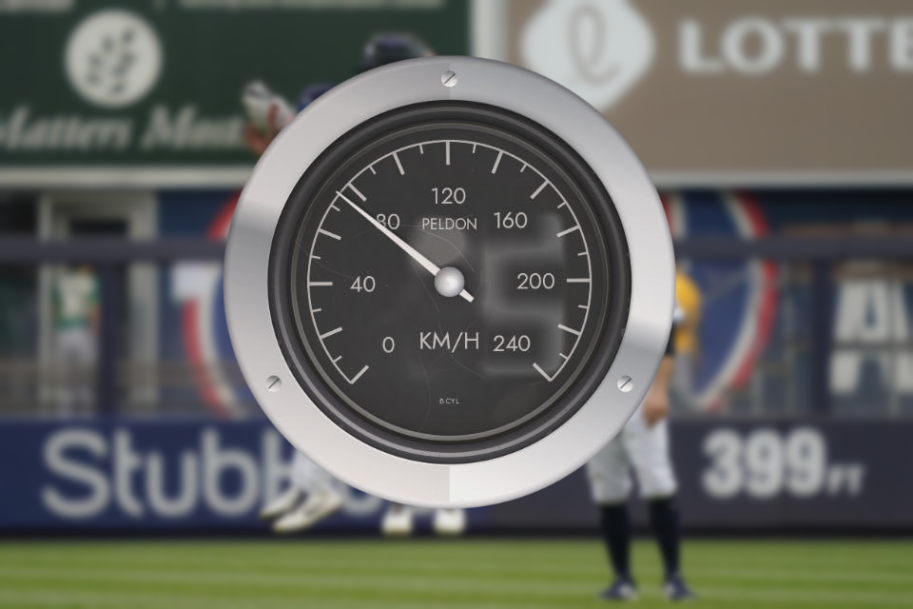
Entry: **75** km/h
